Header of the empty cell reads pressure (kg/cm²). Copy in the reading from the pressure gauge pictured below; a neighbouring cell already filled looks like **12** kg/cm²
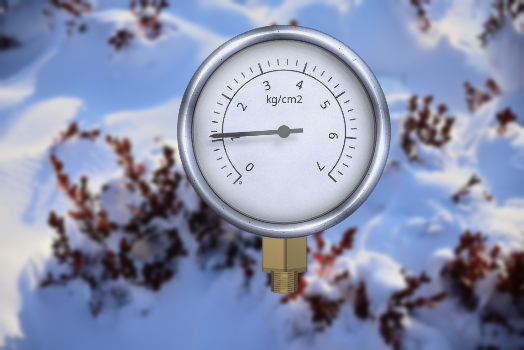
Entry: **1.1** kg/cm²
